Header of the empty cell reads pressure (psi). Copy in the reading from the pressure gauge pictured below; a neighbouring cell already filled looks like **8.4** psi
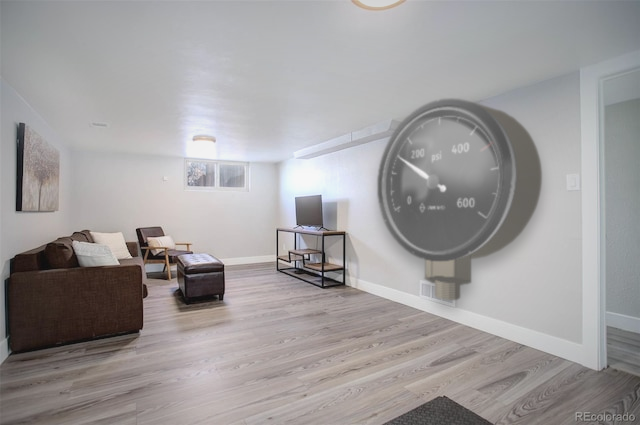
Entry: **150** psi
